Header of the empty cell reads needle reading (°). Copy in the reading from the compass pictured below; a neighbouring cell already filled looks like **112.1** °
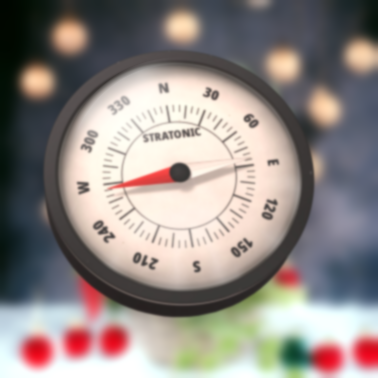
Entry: **265** °
